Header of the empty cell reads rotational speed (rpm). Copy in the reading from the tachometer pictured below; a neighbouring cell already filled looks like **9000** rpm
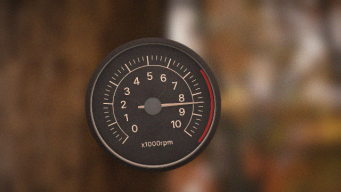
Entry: **8400** rpm
